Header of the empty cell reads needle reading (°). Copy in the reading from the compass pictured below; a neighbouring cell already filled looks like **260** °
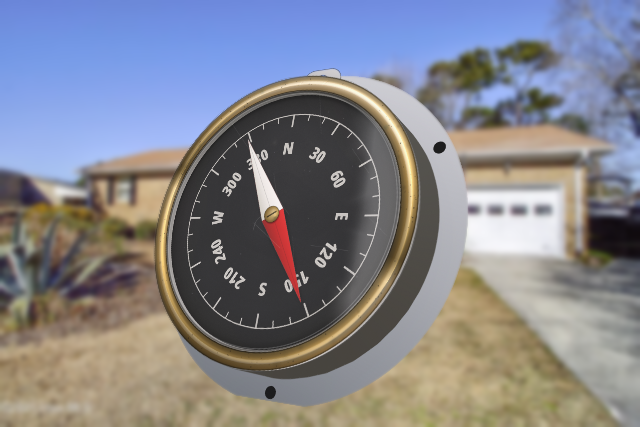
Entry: **150** °
